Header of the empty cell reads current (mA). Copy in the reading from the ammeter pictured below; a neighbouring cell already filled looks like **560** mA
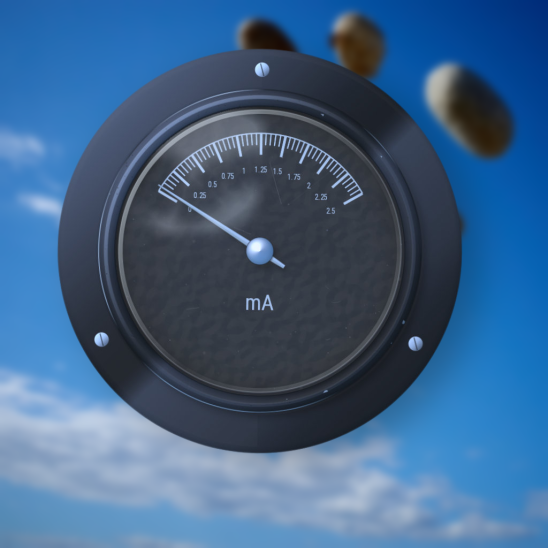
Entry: **0.05** mA
